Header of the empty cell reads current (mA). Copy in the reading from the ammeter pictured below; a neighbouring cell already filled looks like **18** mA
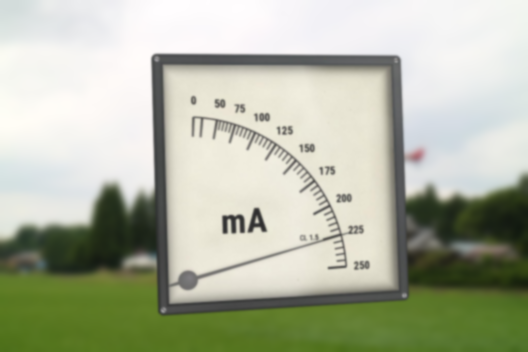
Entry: **225** mA
